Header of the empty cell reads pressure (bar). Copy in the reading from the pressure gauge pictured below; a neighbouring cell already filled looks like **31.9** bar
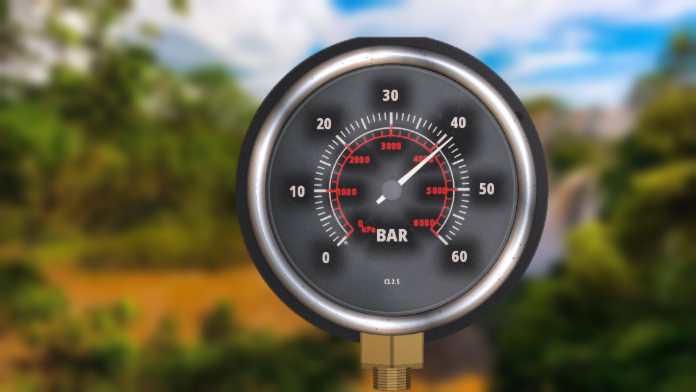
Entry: **41** bar
